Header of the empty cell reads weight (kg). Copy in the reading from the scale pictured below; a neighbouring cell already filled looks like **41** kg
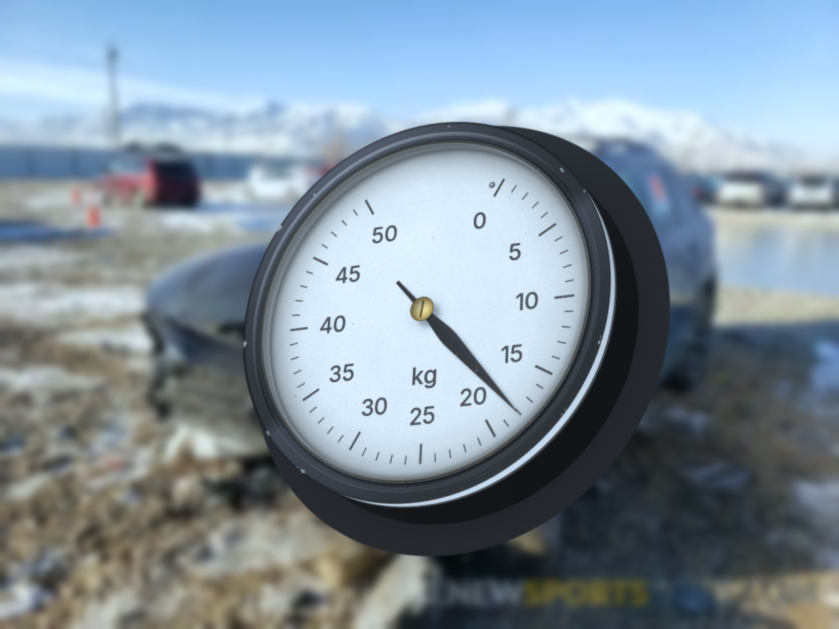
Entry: **18** kg
